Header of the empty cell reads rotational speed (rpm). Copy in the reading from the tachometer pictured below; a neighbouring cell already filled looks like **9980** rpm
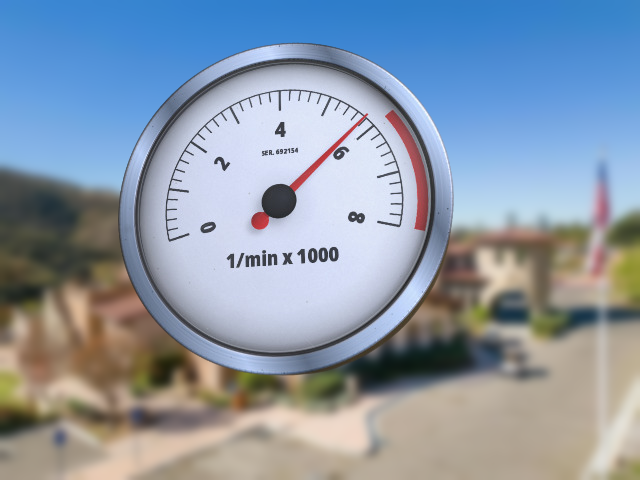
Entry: **5800** rpm
